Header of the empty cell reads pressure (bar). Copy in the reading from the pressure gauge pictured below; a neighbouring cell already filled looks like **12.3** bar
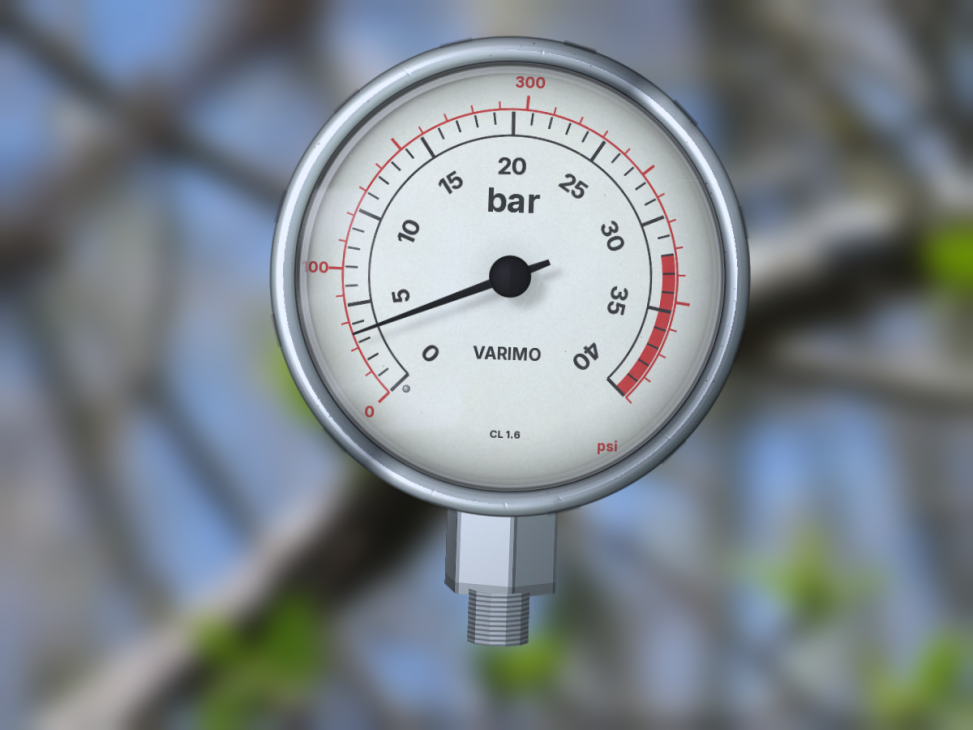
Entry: **3.5** bar
